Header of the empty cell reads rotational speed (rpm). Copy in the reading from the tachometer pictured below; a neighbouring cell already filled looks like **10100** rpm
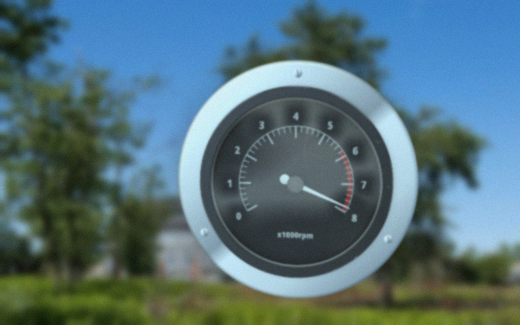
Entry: **7800** rpm
